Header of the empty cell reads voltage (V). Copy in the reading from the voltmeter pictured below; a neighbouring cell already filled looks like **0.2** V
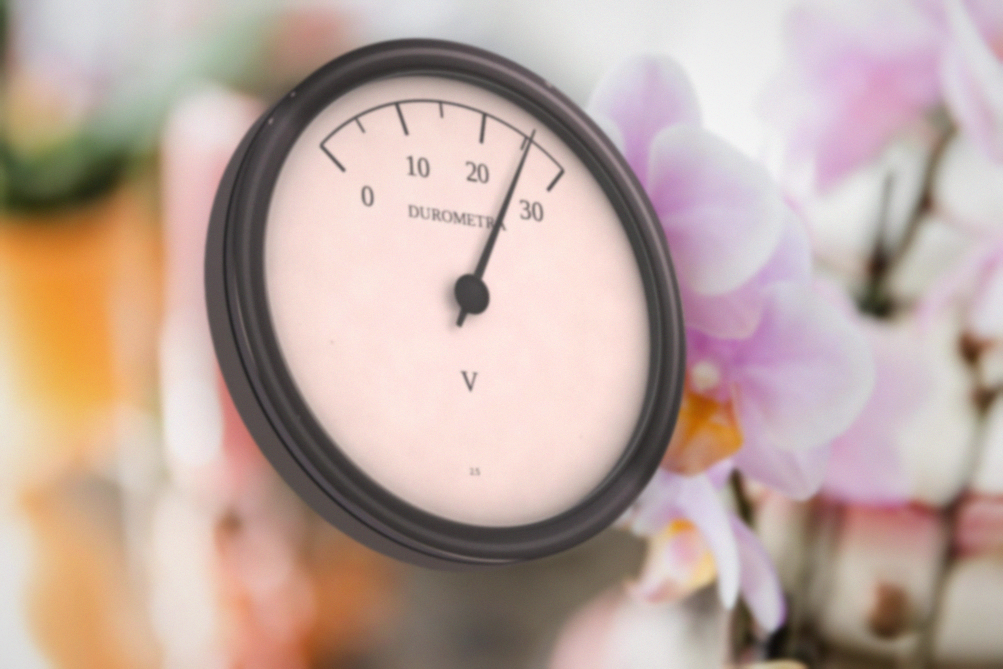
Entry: **25** V
